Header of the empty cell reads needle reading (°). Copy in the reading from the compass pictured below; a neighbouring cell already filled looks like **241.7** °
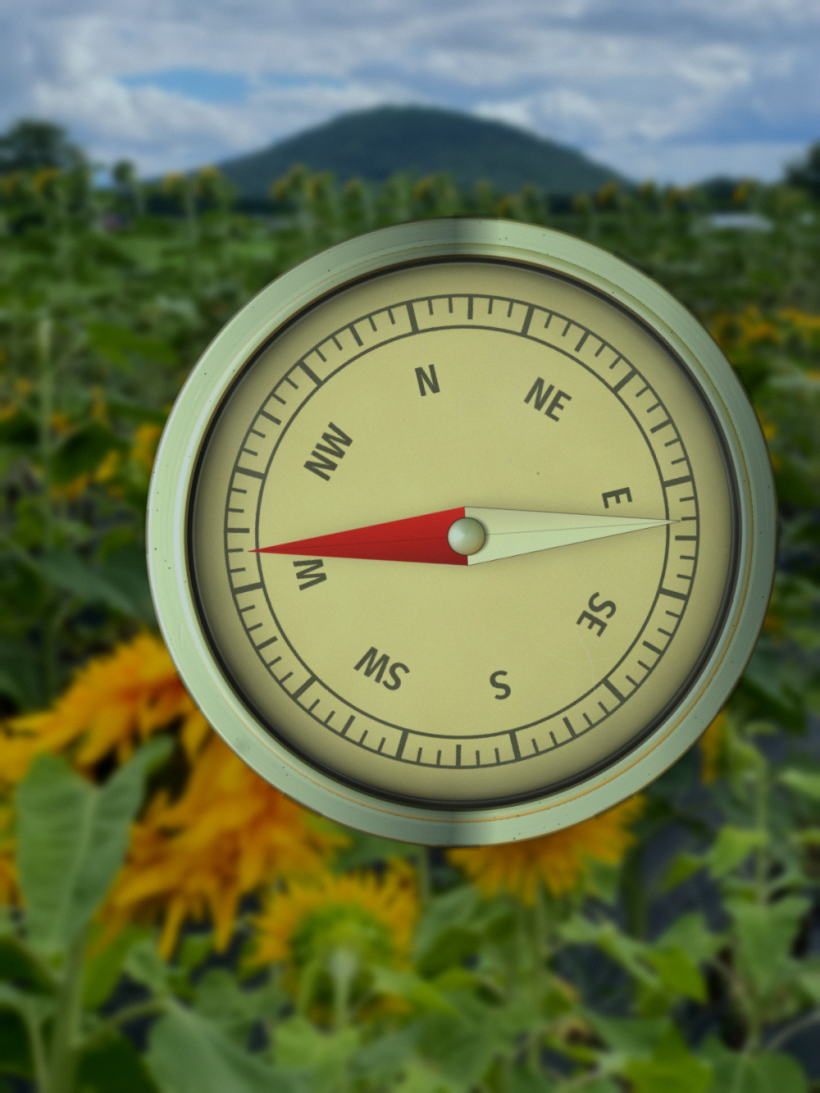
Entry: **280** °
